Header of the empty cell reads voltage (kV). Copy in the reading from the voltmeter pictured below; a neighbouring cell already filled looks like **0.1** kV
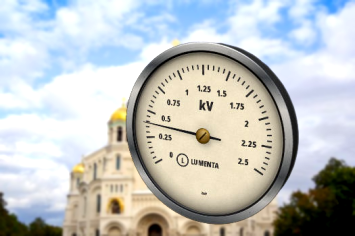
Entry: **0.4** kV
